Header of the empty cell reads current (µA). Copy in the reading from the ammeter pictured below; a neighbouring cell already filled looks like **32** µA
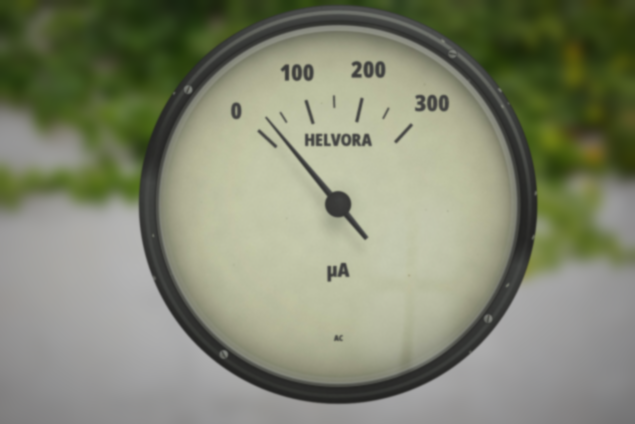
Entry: **25** µA
